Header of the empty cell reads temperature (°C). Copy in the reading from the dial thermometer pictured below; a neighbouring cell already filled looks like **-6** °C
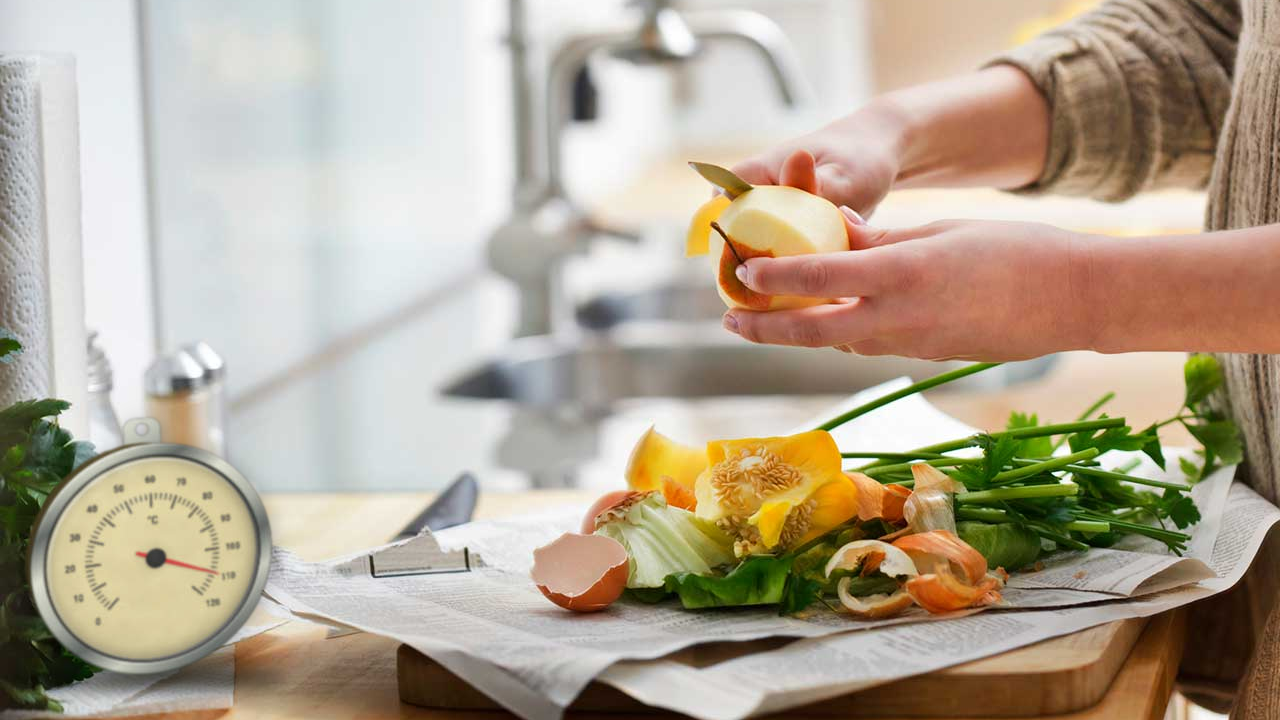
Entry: **110** °C
